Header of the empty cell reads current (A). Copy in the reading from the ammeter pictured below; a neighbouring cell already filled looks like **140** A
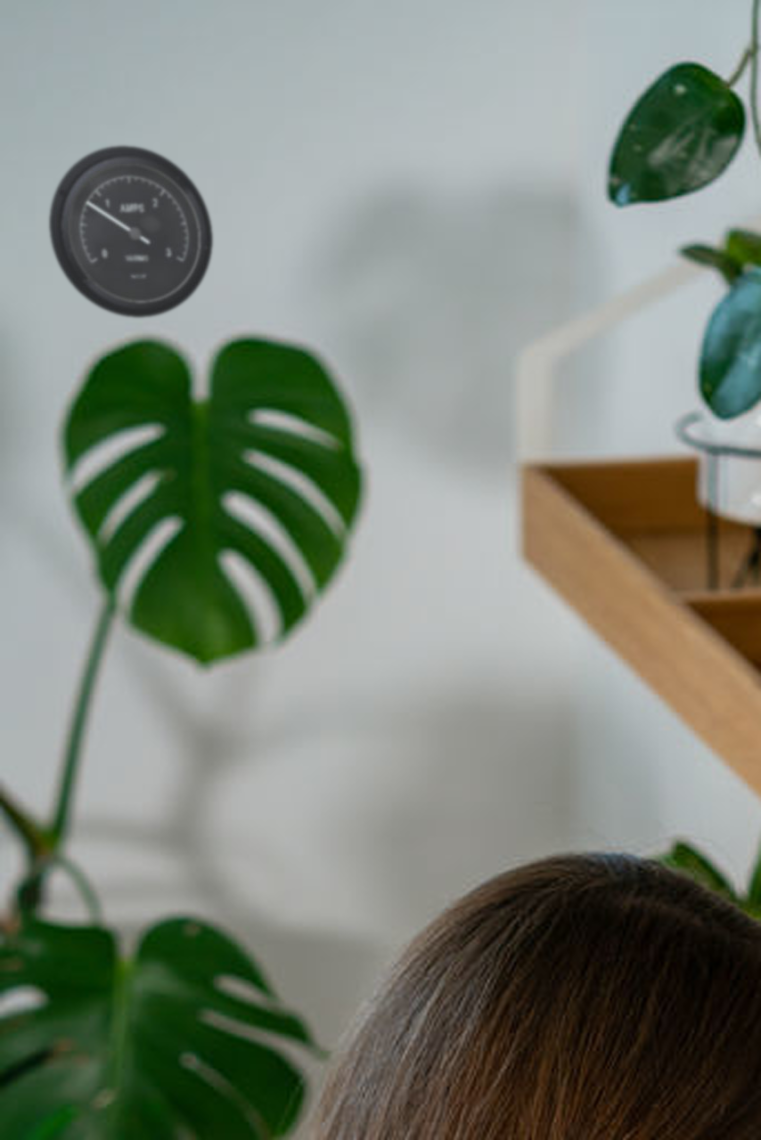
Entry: **0.8** A
